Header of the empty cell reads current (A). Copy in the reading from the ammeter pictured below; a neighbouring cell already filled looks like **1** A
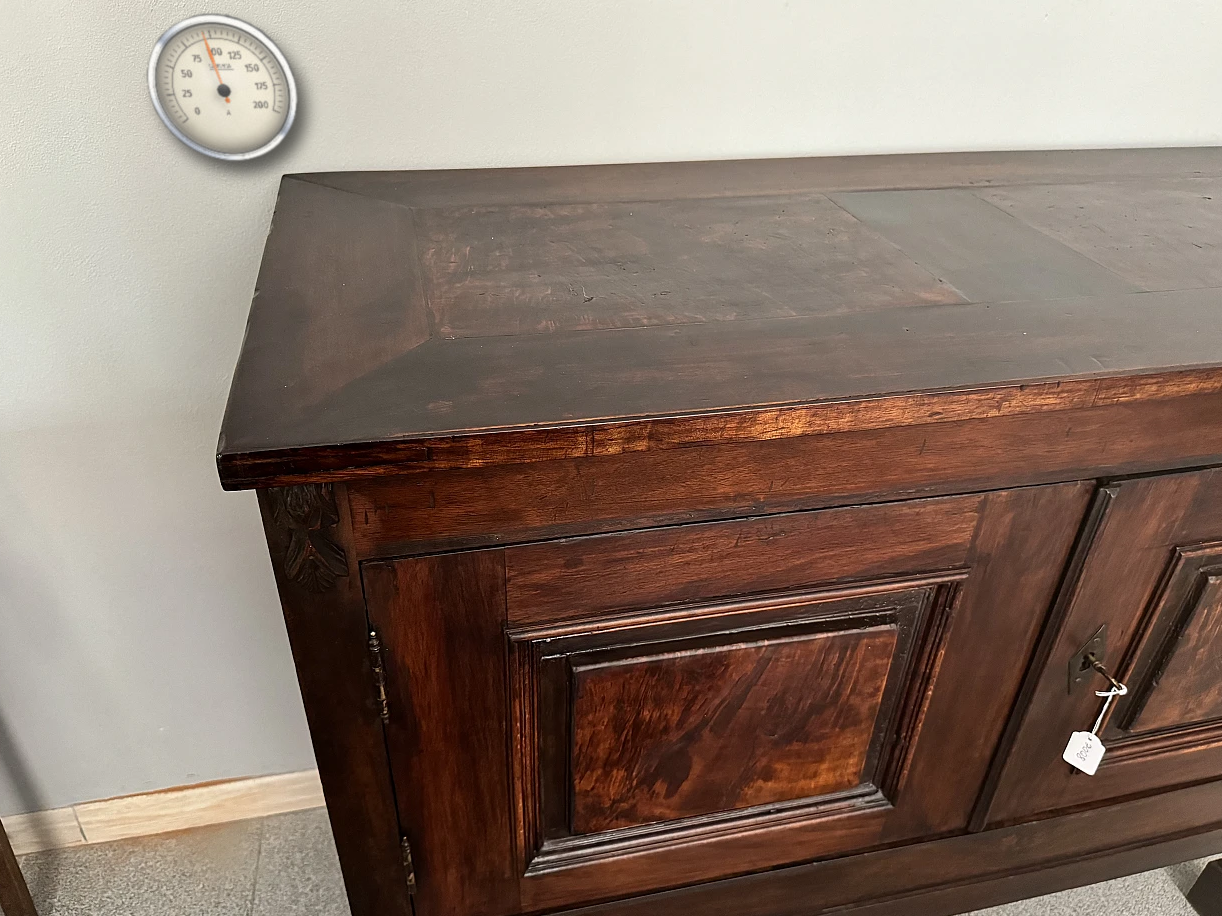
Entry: **95** A
